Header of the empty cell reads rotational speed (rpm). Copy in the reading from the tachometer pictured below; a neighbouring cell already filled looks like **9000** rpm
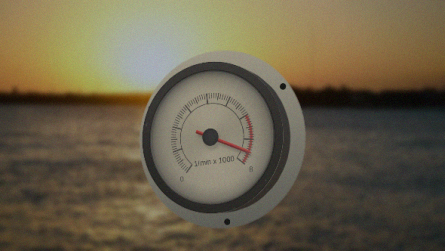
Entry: **7500** rpm
